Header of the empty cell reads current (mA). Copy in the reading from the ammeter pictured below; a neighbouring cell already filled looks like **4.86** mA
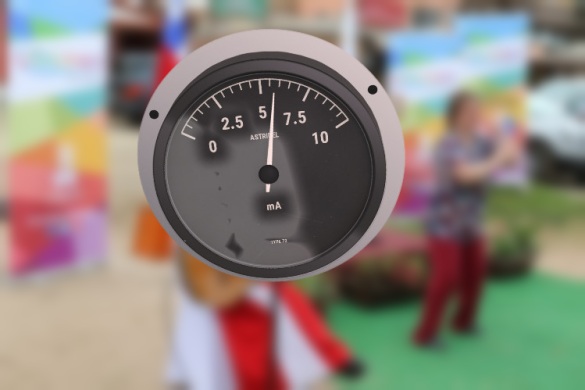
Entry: **5.75** mA
